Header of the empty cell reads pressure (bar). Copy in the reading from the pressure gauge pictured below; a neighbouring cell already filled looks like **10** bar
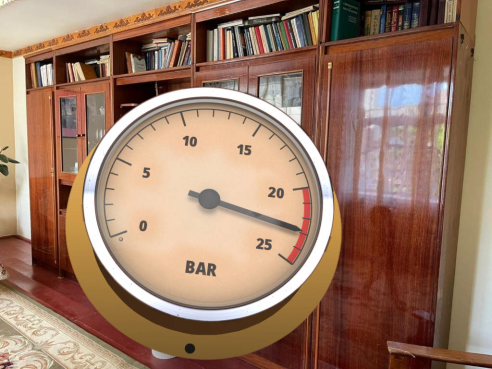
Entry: **23** bar
